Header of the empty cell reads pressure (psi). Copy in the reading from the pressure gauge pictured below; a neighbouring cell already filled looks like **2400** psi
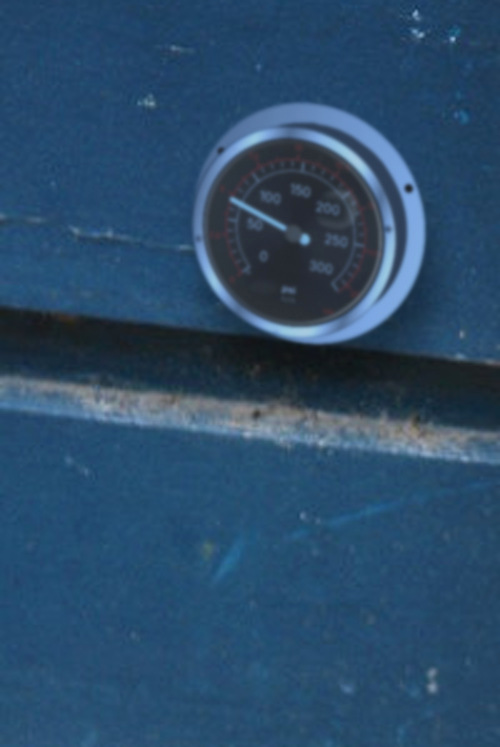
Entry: **70** psi
